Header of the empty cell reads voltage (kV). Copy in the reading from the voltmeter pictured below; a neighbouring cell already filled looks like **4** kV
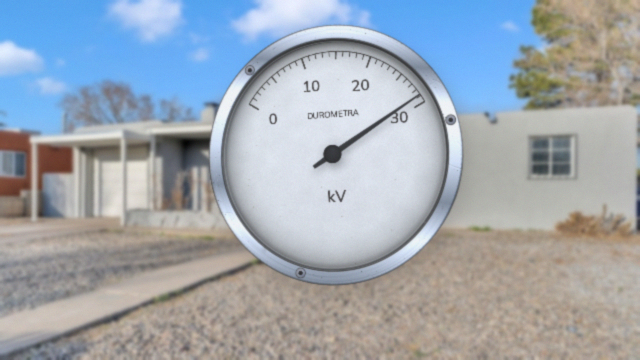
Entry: **29** kV
